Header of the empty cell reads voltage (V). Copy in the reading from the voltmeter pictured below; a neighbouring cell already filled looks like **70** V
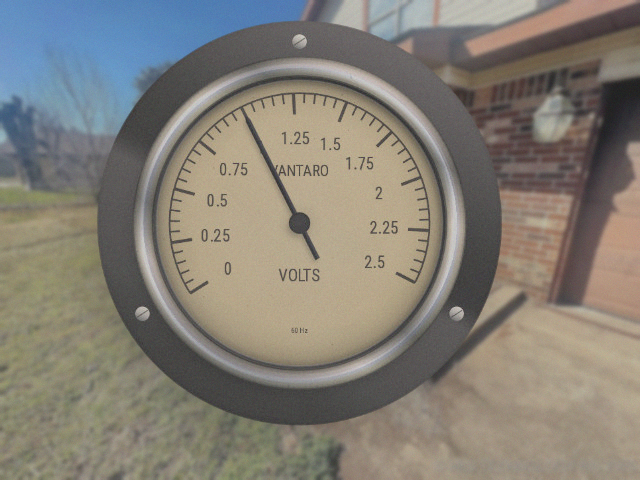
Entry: **1** V
